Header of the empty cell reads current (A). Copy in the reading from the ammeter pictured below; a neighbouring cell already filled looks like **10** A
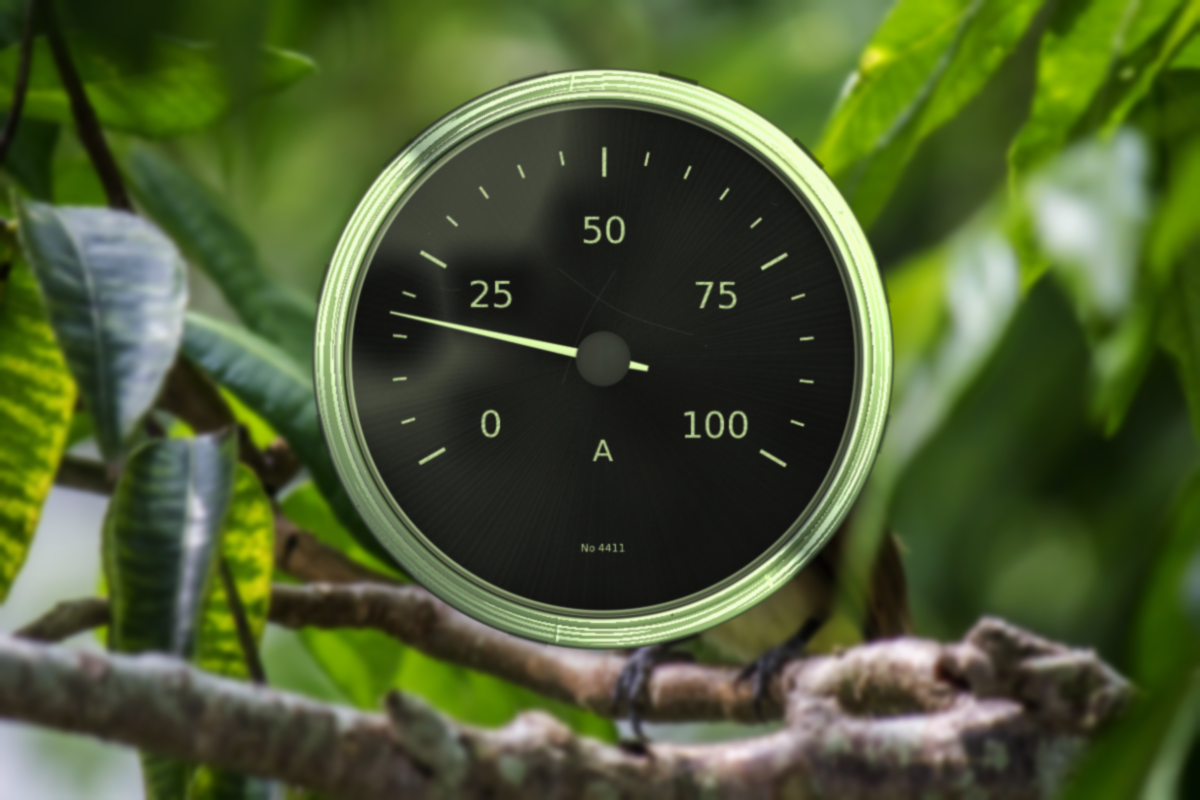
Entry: **17.5** A
